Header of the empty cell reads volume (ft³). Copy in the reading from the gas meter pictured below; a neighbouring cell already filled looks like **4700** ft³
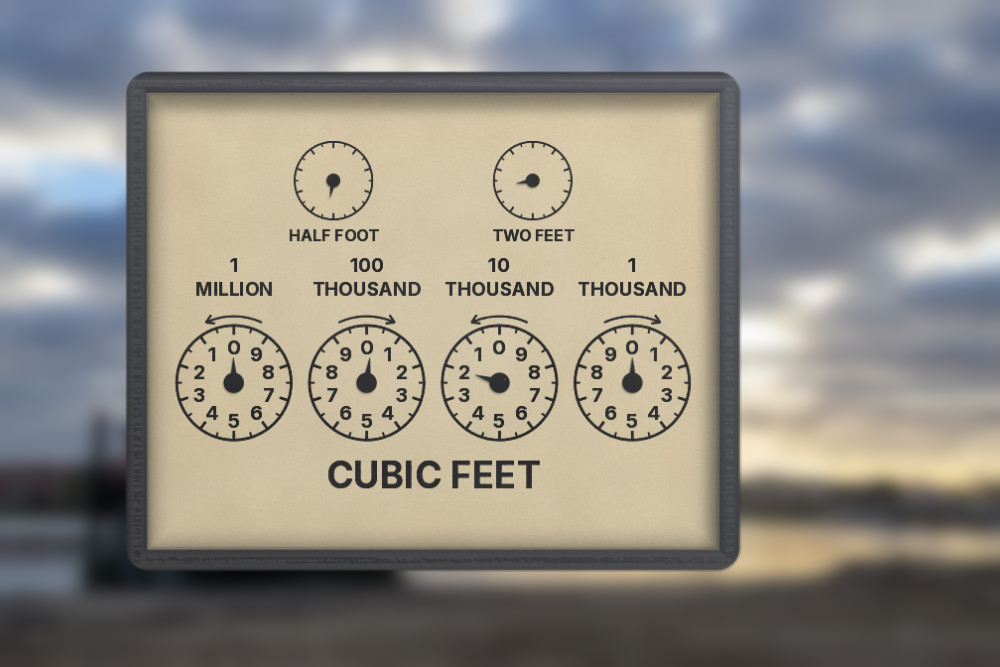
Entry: **2000** ft³
